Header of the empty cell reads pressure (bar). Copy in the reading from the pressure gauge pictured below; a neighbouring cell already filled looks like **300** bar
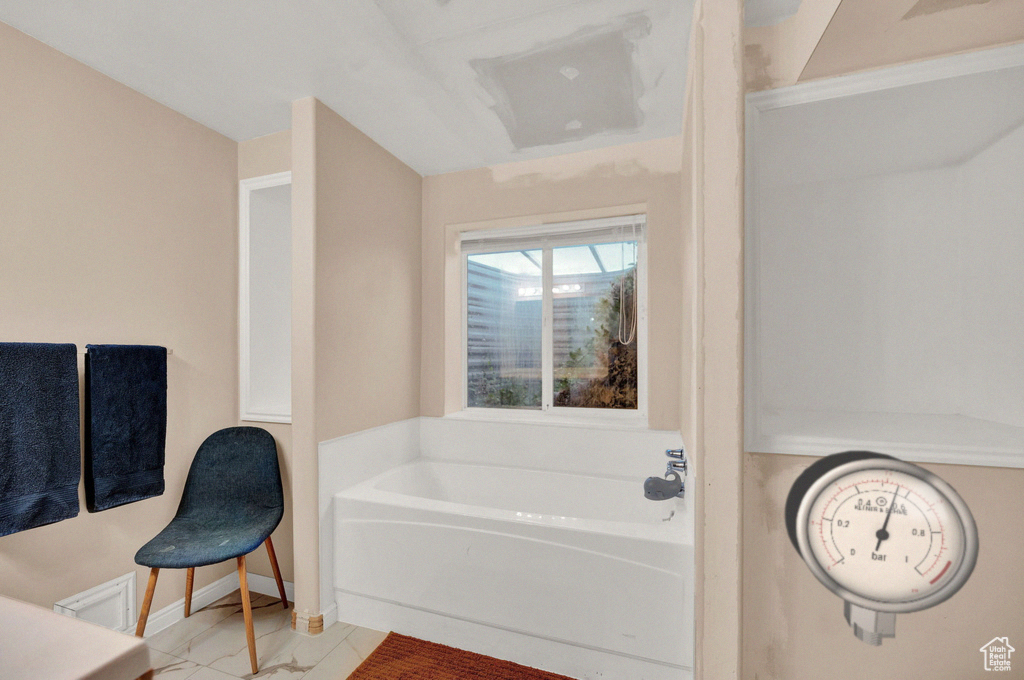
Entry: **0.55** bar
